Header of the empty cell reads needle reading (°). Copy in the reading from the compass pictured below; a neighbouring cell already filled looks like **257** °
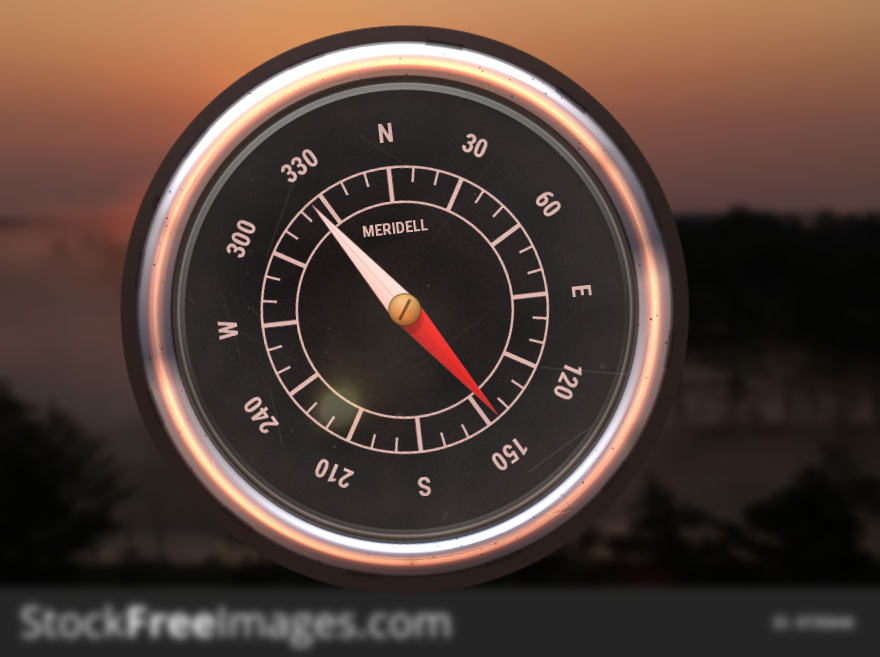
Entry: **145** °
